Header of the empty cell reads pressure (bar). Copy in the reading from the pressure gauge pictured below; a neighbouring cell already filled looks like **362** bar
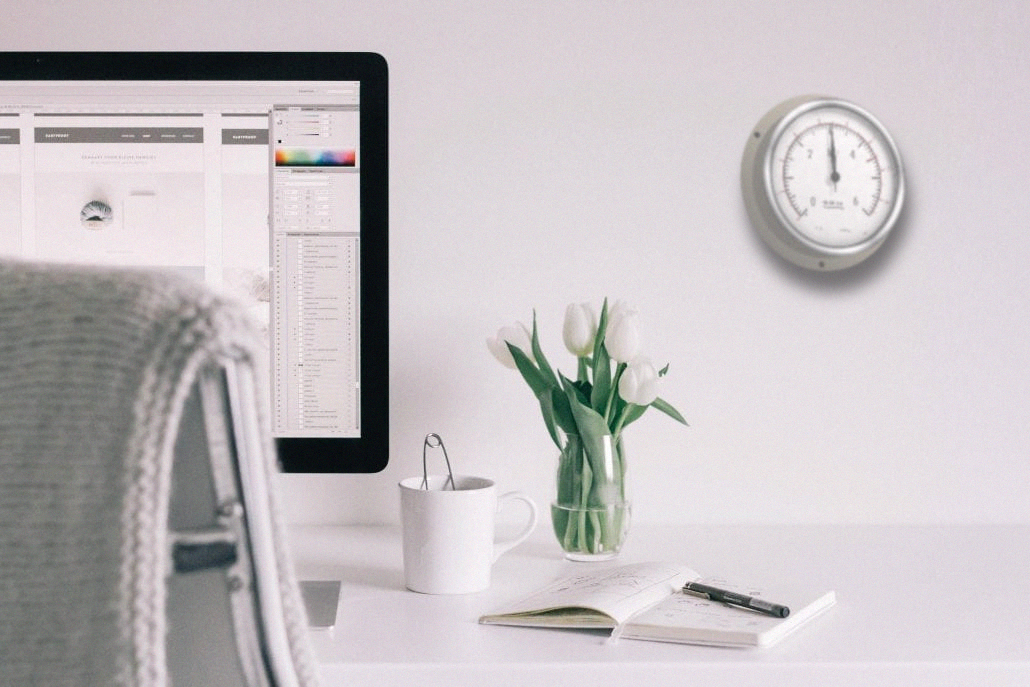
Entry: **3** bar
